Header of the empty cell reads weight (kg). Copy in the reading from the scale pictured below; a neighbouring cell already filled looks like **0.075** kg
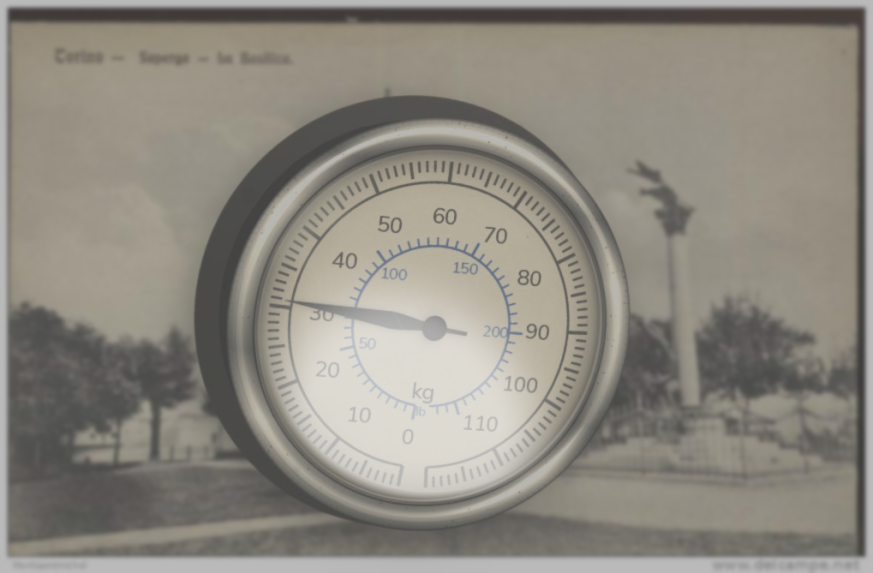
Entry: **31** kg
